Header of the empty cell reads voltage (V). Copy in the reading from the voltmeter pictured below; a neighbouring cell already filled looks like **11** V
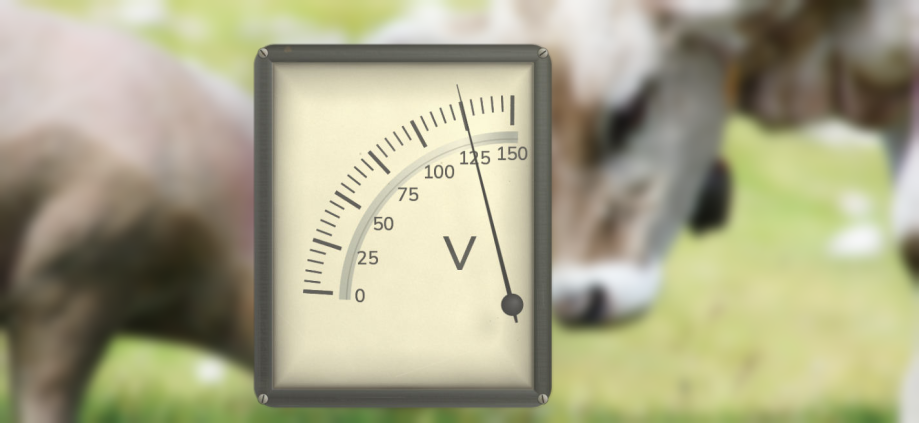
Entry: **125** V
